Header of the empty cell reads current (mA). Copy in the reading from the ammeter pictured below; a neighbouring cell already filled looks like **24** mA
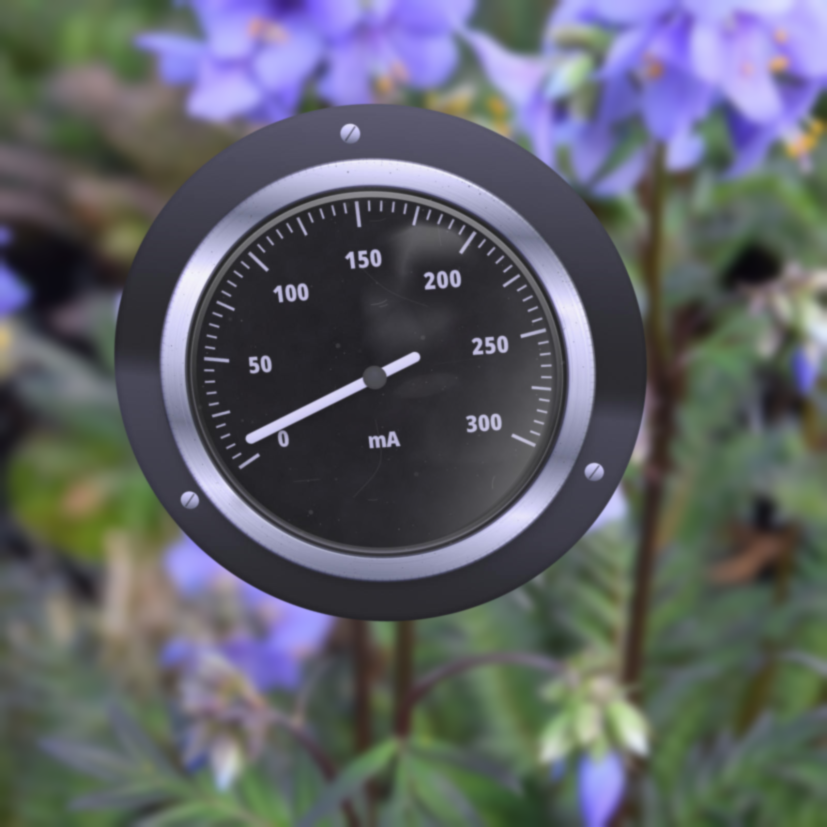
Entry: **10** mA
